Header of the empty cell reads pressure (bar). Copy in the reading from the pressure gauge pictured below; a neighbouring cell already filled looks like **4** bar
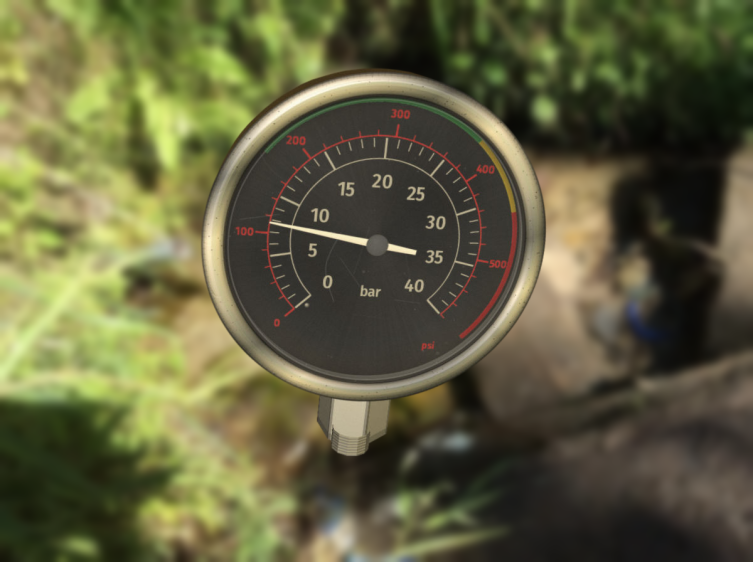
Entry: **8** bar
